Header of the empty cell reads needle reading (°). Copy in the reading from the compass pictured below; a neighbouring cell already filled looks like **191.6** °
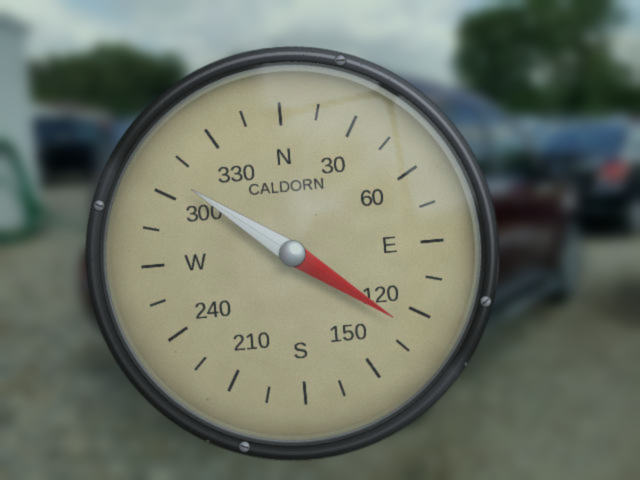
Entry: **127.5** °
